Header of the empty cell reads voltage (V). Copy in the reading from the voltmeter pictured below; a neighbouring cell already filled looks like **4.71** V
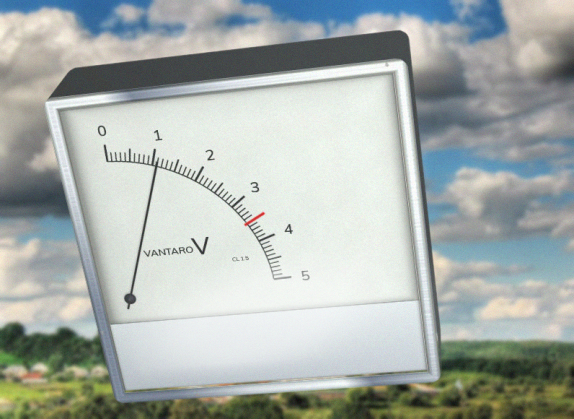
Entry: **1.1** V
